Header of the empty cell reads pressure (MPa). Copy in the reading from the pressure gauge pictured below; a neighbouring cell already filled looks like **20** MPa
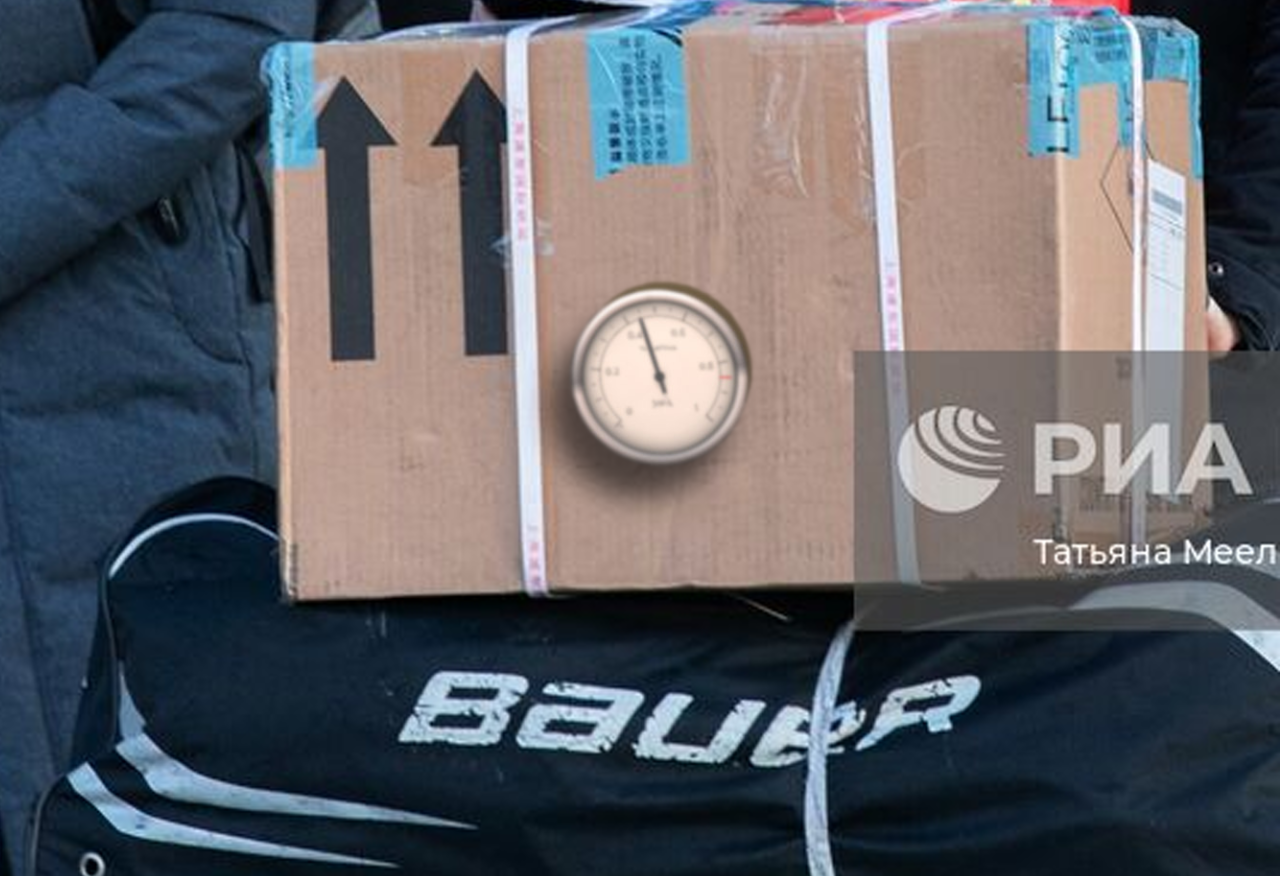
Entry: **0.45** MPa
